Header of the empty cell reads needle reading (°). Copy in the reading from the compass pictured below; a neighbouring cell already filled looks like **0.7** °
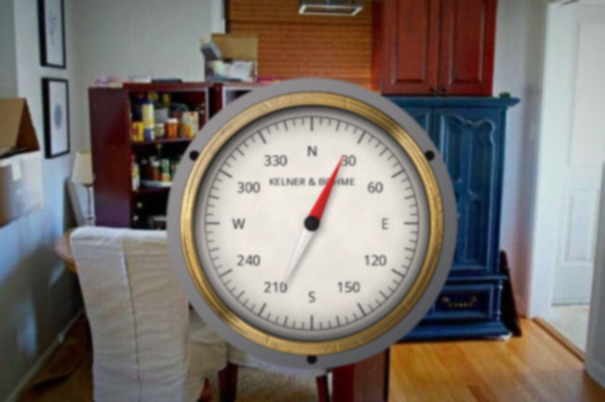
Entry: **25** °
